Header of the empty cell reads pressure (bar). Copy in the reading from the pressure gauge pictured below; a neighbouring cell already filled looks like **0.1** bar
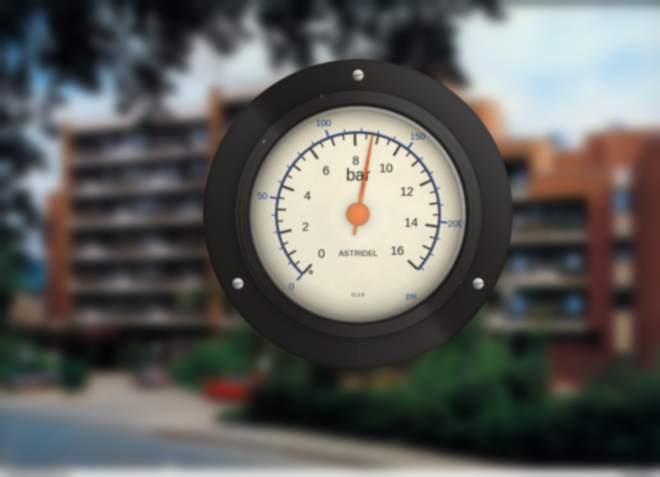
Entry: **8.75** bar
